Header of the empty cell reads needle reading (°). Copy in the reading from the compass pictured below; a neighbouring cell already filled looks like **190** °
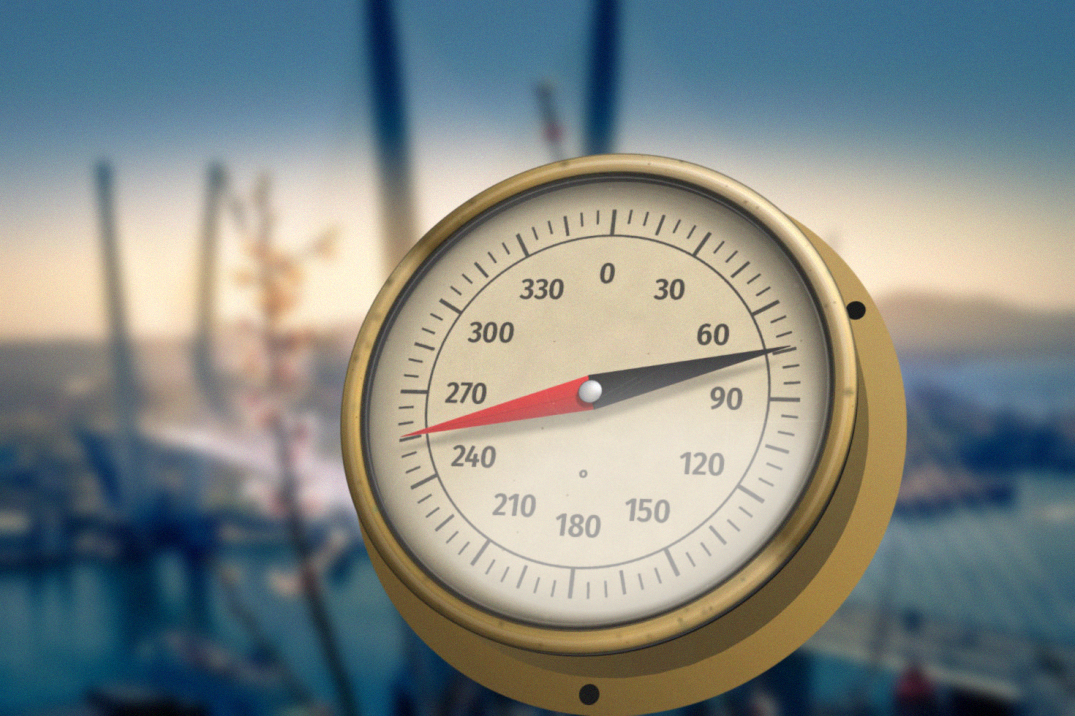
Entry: **255** °
